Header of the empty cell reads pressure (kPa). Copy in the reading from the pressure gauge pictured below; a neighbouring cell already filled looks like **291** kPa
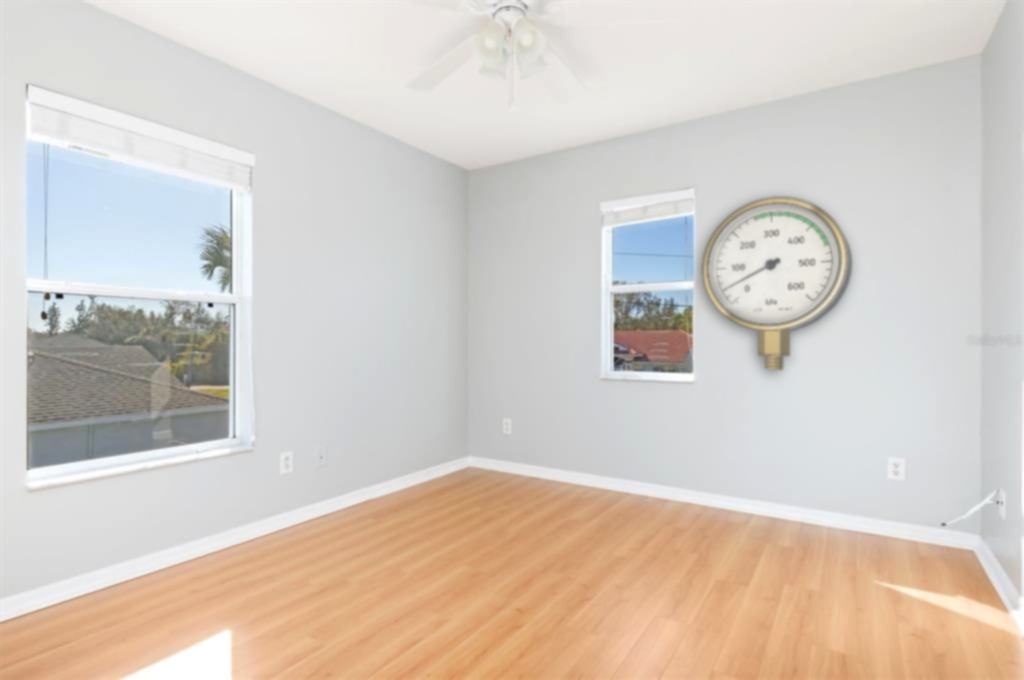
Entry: **40** kPa
